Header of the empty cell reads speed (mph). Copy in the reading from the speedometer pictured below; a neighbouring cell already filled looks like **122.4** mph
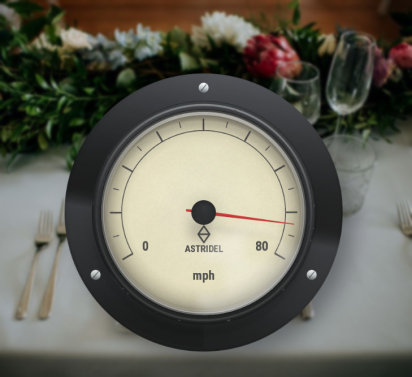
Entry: **72.5** mph
